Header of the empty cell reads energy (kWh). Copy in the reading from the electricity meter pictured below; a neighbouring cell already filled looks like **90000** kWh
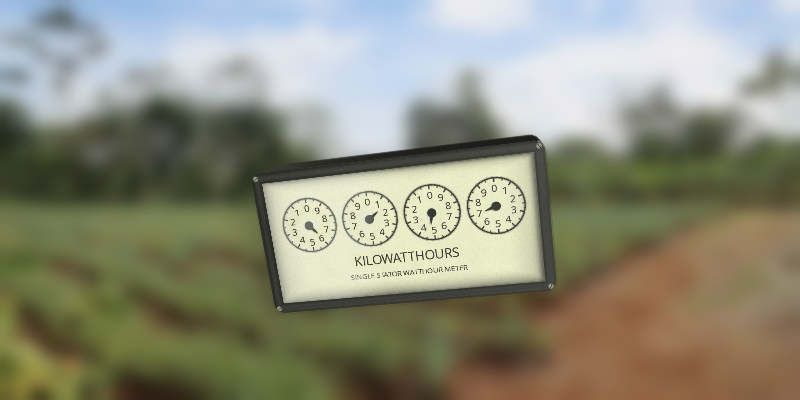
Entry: **6147** kWh
